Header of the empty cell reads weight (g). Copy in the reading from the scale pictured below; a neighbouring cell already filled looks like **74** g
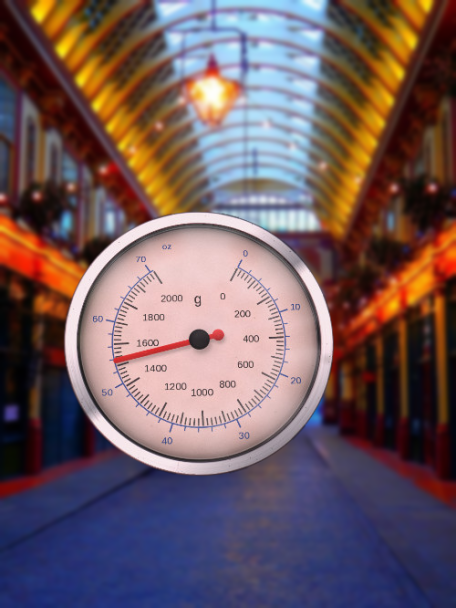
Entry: **1520** g
